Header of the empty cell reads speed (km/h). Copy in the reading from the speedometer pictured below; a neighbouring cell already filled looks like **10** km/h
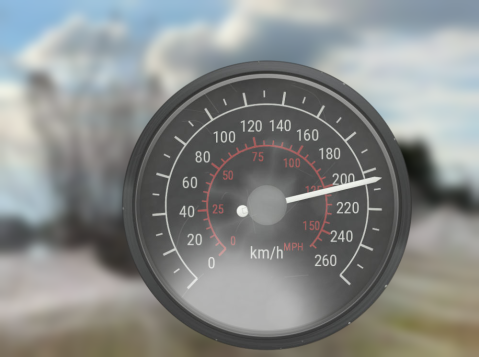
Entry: **205** km/h
